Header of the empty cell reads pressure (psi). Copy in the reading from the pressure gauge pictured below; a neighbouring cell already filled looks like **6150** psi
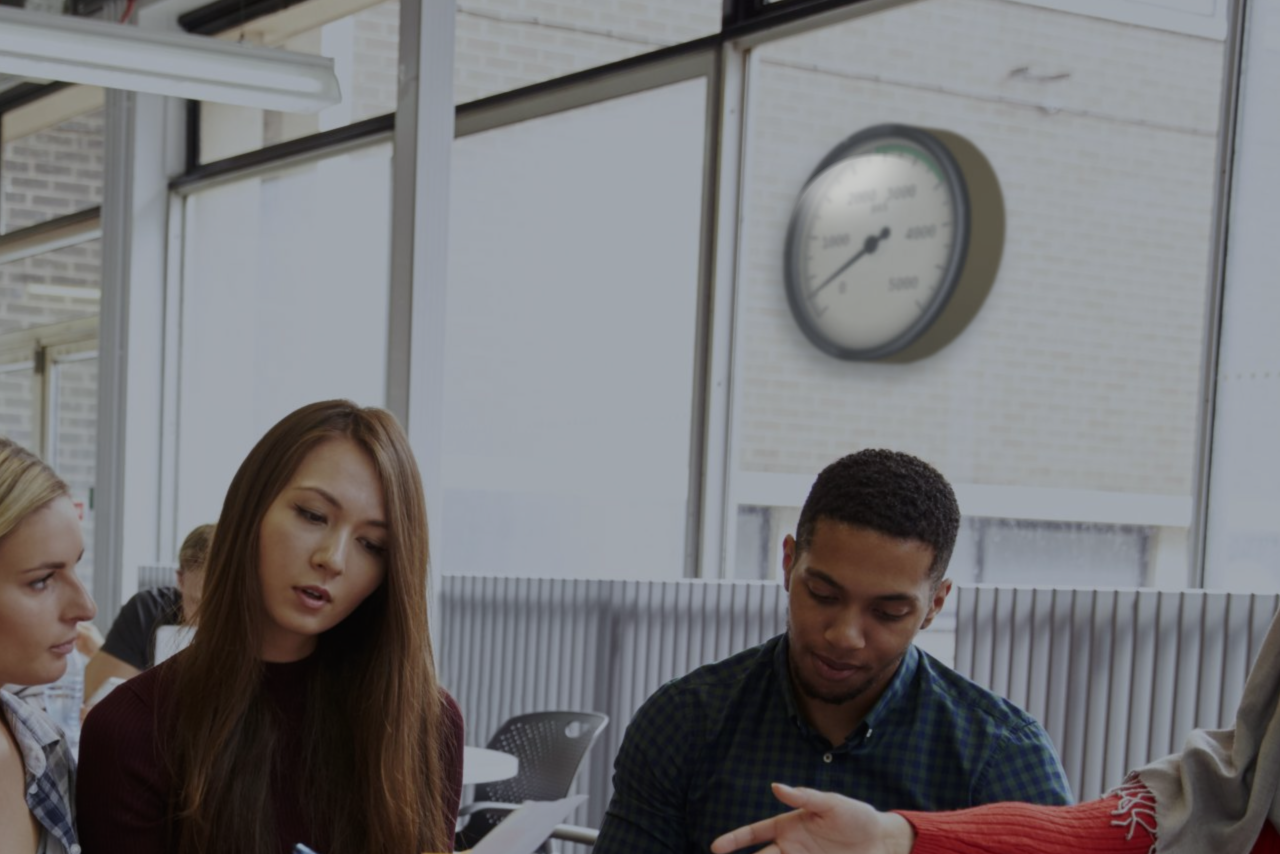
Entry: **250** psi
